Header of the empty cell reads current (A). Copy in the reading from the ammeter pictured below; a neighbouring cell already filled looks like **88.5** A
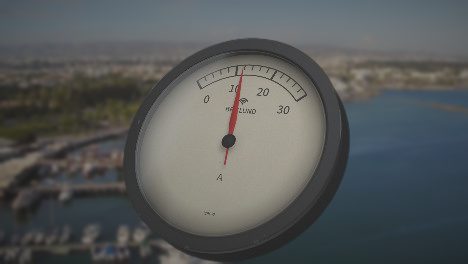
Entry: **12** A
